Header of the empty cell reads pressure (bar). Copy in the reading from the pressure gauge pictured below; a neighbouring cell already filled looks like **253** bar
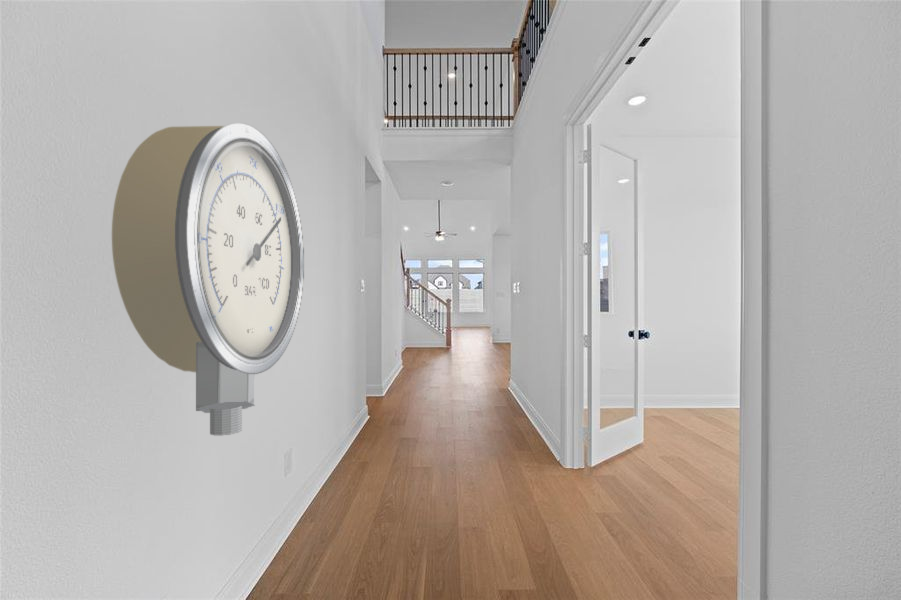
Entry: **70** bar
